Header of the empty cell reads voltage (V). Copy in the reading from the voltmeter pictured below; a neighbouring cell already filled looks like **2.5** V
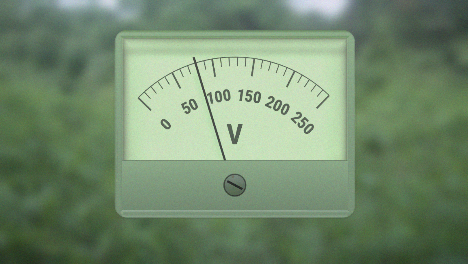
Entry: **80** V
